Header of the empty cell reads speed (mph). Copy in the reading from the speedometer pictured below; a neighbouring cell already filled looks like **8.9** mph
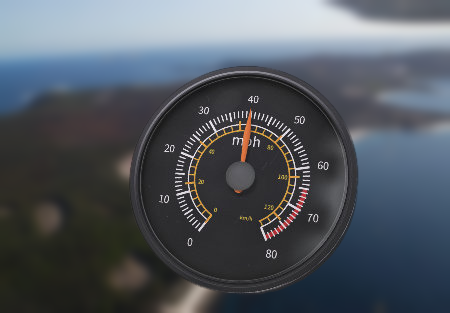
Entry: **40** mph
